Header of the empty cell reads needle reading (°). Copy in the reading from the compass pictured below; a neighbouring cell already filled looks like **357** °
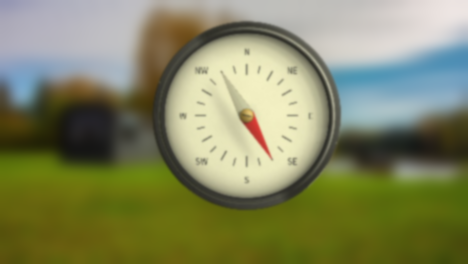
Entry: **150** °
